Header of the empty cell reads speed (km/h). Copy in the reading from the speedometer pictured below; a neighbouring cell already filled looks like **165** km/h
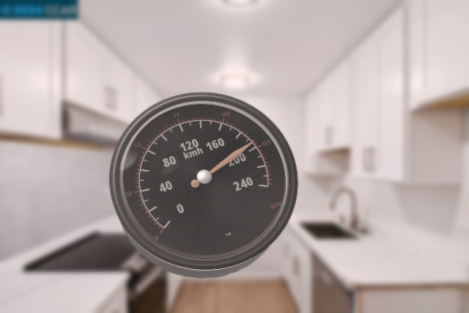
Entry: **195** km/h
